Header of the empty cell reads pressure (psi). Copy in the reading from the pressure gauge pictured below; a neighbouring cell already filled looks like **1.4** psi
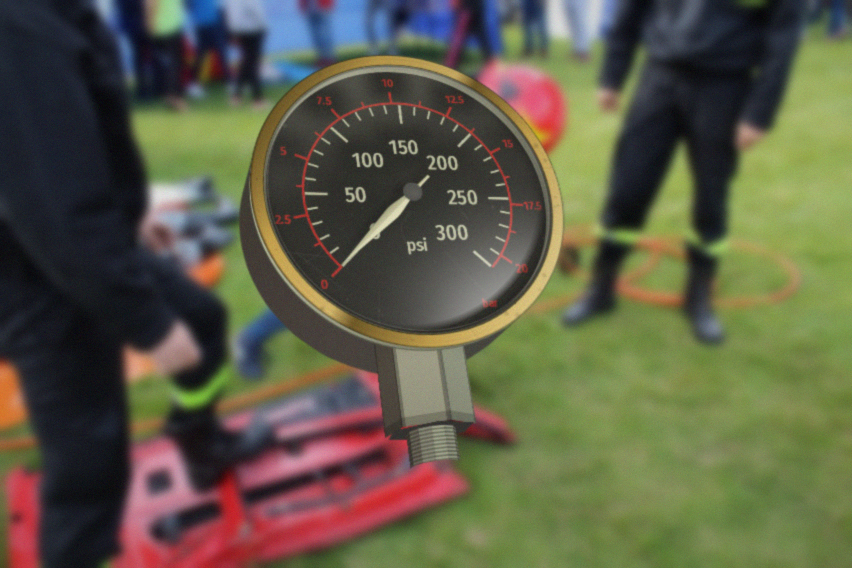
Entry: **0** psi
